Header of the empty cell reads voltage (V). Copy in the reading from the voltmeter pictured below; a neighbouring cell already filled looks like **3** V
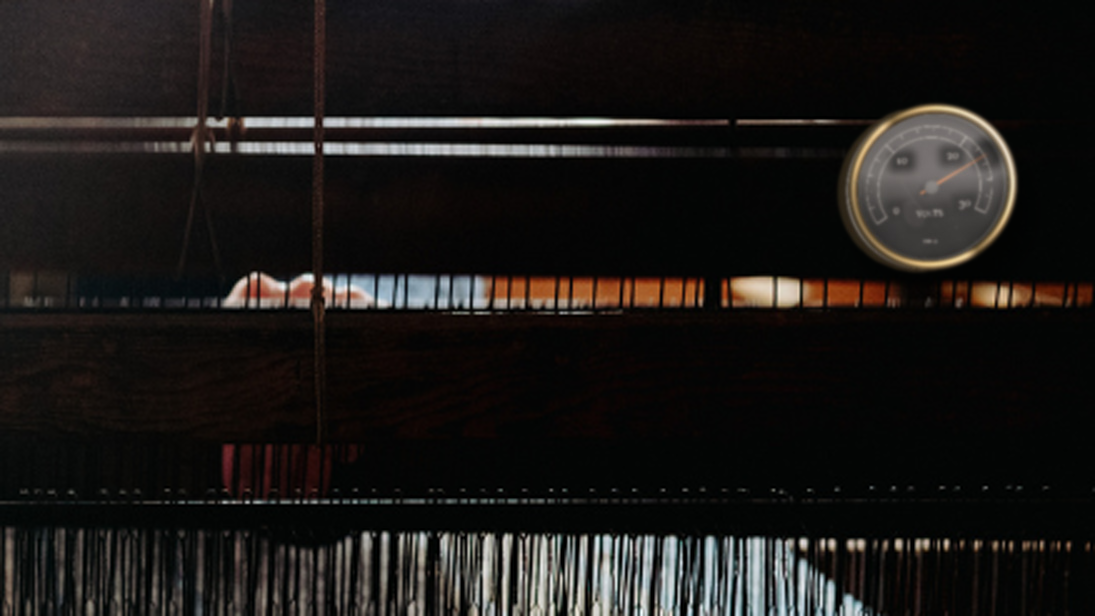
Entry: **23** V
